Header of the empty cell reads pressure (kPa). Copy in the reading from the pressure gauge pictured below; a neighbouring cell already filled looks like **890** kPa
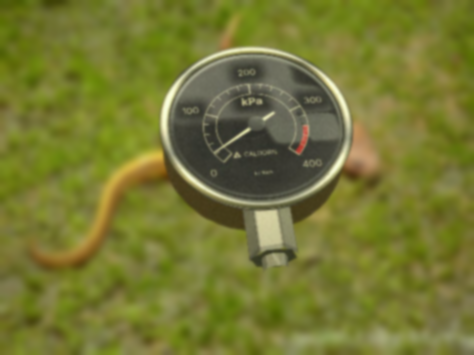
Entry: **20** kPa
